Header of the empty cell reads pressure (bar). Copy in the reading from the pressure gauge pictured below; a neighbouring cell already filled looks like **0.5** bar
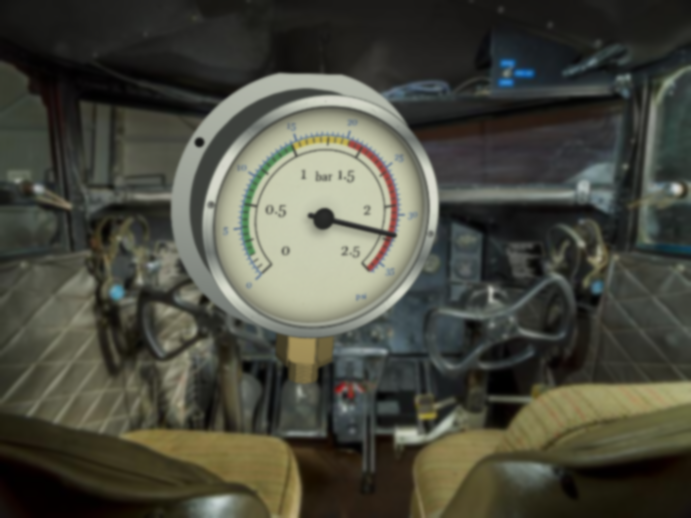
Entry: **2.2** bar
